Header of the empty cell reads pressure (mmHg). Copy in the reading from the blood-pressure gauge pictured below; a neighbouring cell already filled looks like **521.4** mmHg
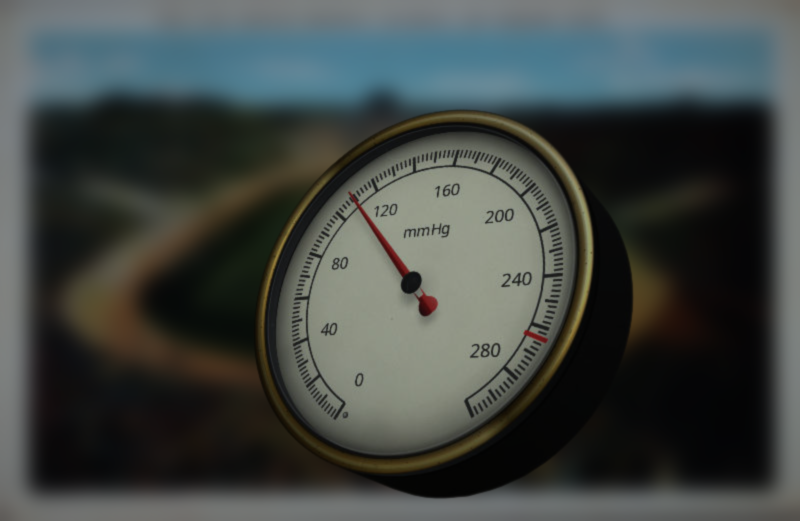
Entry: **110** mmHg
